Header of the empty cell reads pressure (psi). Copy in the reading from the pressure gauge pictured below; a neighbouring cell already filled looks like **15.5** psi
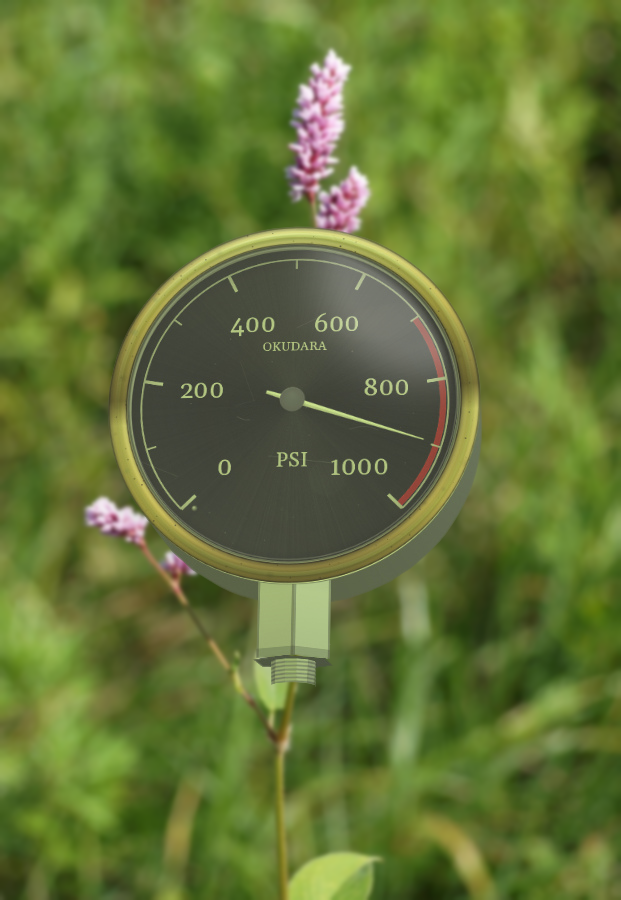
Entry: **900** psi
